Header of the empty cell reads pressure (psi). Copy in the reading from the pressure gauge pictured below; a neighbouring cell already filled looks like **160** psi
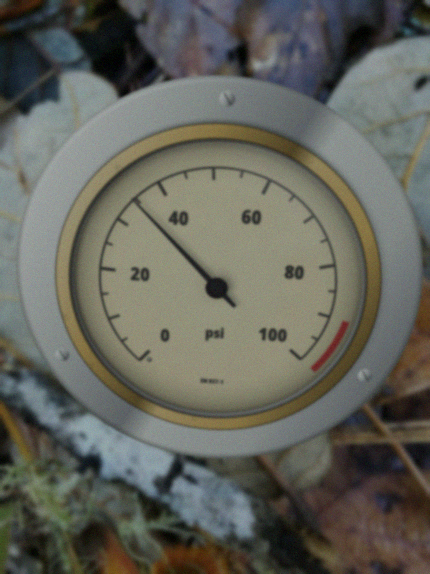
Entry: **35** psi
